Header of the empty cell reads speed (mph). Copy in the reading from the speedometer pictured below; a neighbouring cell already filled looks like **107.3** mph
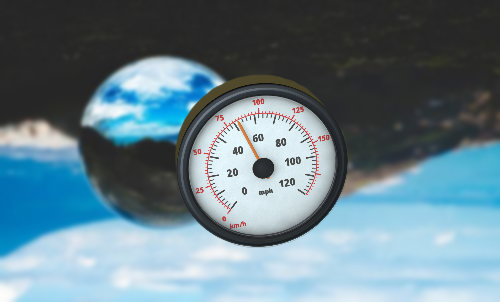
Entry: **52** mph
